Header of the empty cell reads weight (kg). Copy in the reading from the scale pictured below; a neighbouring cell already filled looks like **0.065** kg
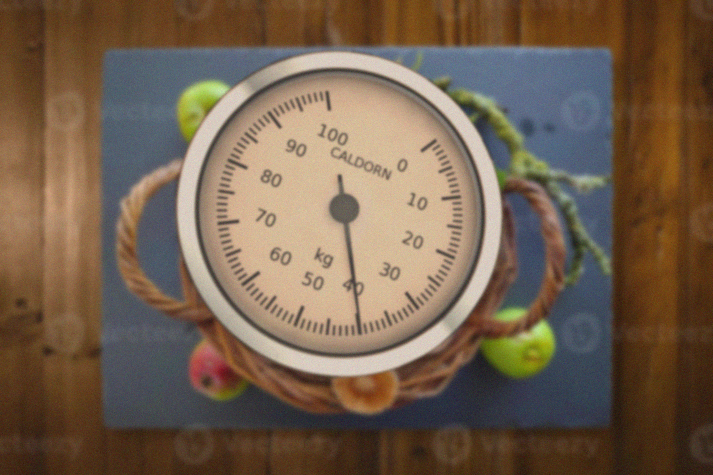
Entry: **40** kg
